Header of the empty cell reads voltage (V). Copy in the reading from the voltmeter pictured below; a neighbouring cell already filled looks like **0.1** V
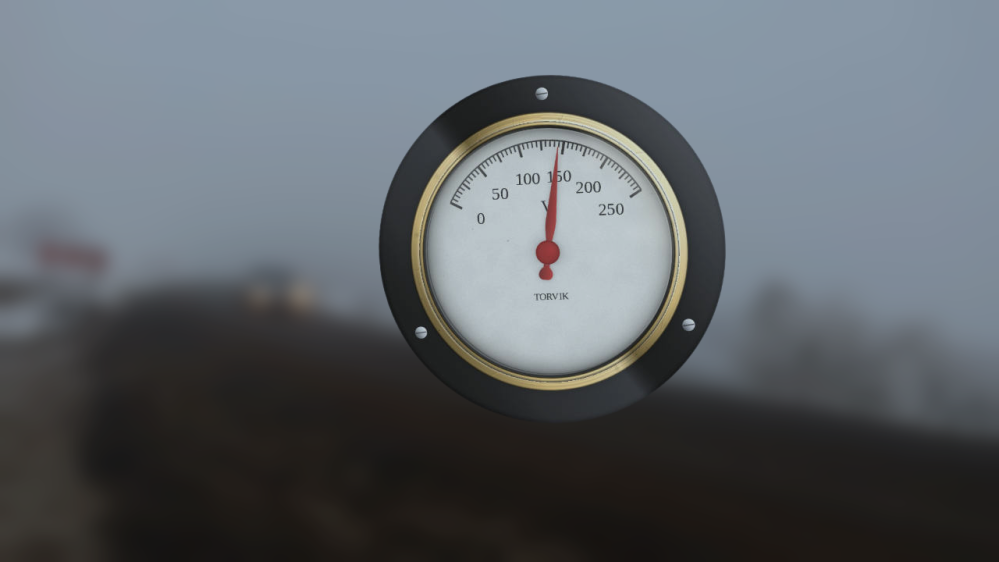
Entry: **145** V
